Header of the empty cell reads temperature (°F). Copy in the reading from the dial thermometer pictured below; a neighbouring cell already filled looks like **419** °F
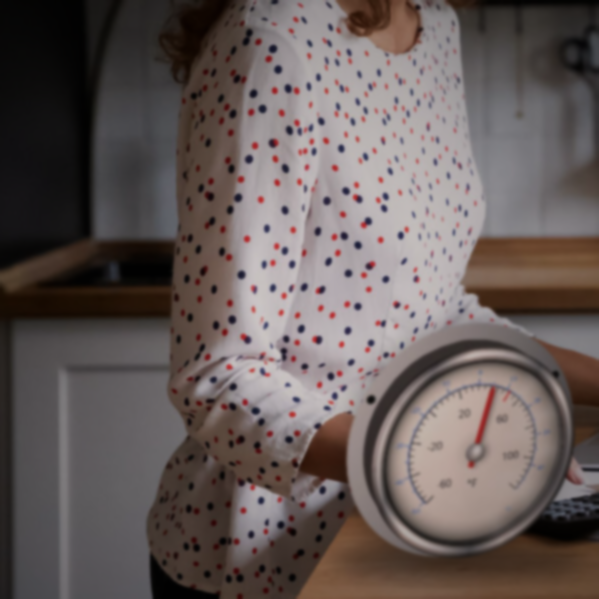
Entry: **40** °F
